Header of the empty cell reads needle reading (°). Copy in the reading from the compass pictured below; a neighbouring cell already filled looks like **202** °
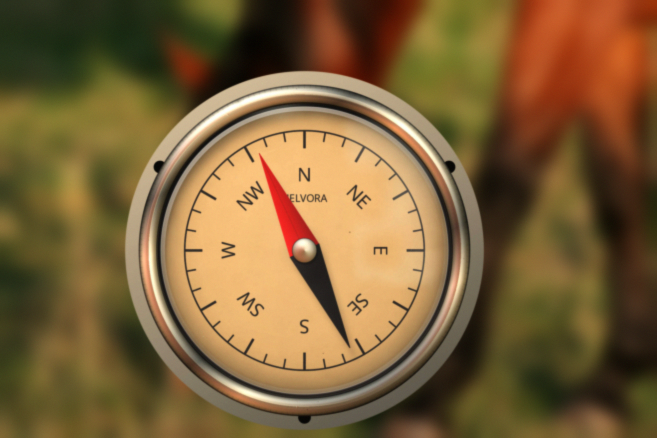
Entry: **335** °
